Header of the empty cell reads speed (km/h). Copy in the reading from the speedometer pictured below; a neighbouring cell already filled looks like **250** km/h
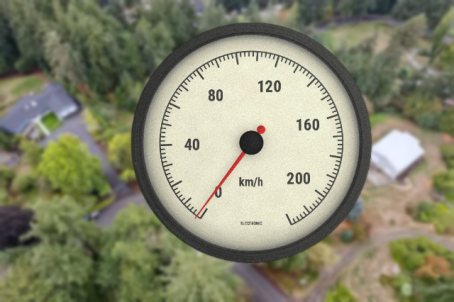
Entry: **2** km/h
